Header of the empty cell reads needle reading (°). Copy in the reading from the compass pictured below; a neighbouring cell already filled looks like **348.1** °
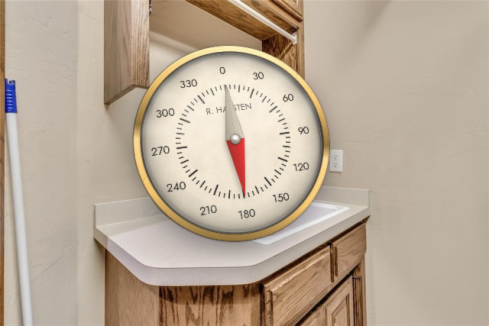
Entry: **180** °
